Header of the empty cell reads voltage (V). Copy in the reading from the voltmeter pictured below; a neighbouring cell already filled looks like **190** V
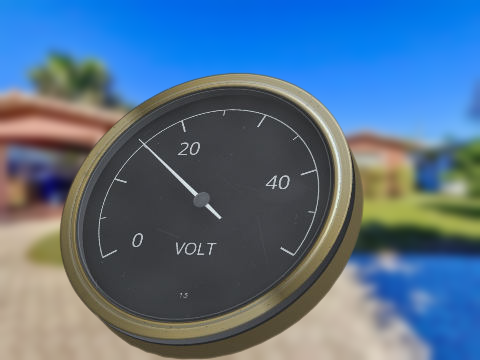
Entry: **15** V
